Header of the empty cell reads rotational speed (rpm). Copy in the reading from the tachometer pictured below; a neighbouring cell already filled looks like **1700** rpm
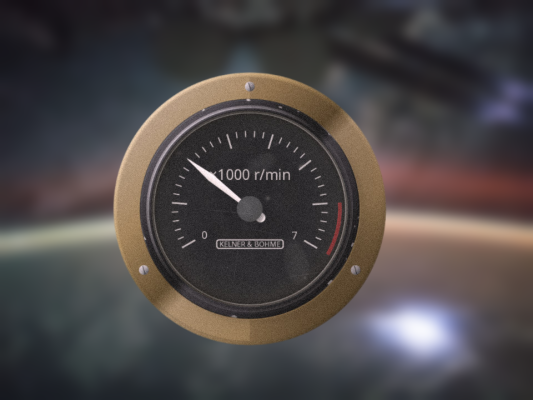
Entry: **2000** rpm
